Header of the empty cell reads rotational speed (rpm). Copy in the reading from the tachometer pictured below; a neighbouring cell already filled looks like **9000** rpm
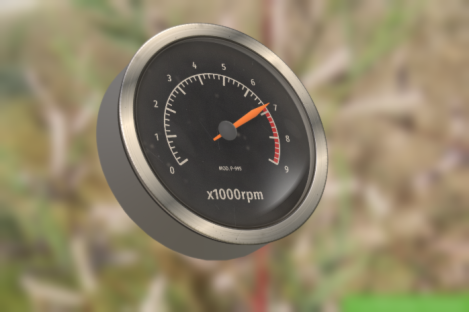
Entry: **6800** rpm
